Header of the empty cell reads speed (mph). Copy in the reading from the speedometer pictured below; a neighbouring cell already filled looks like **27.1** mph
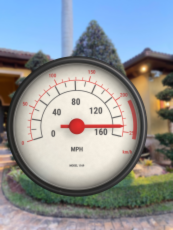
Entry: **150** mph
